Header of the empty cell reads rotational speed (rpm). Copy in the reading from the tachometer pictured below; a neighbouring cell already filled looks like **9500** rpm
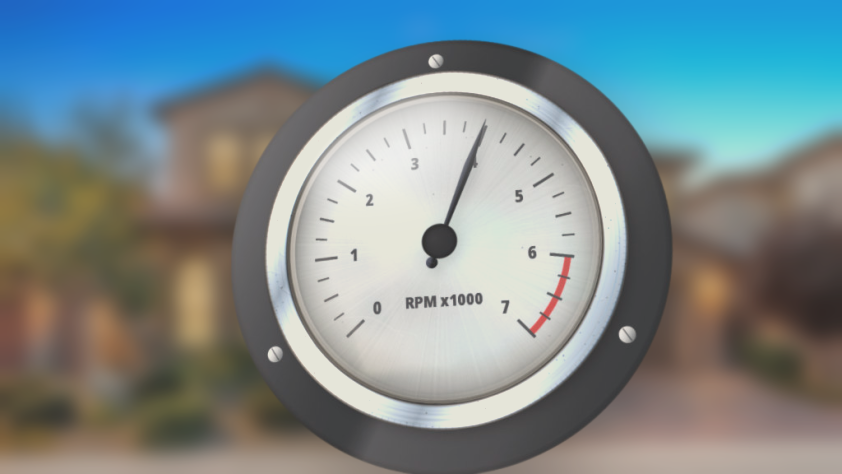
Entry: **4000** rpm
